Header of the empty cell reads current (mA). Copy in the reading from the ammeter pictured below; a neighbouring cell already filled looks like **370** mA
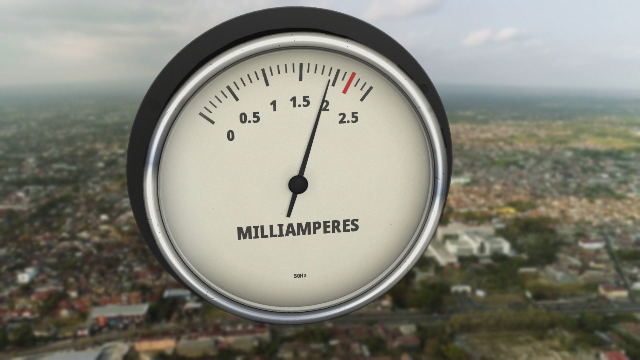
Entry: **1.9** mA
